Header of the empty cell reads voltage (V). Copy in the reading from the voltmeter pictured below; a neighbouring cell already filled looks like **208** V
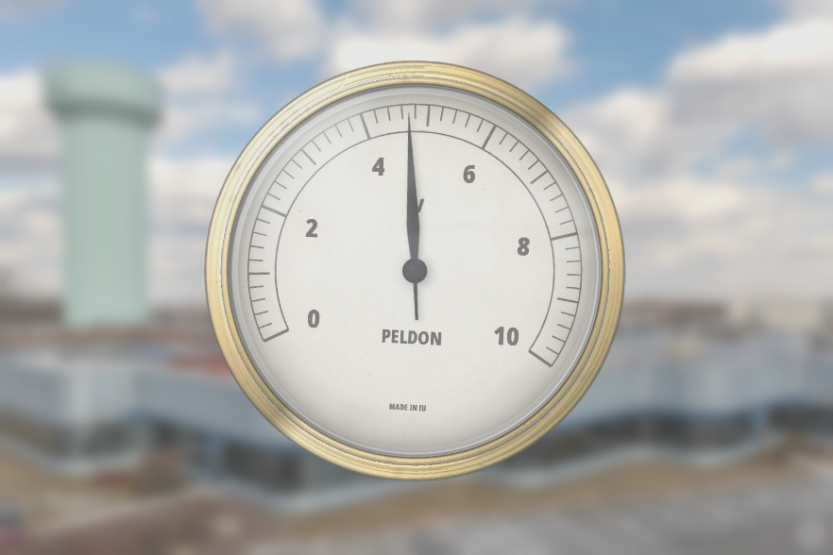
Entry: **4.7** V
